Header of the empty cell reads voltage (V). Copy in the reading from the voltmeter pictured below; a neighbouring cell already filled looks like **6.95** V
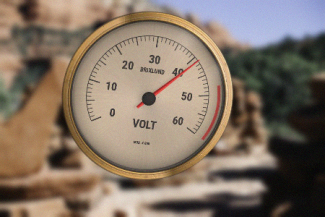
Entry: **41** V
